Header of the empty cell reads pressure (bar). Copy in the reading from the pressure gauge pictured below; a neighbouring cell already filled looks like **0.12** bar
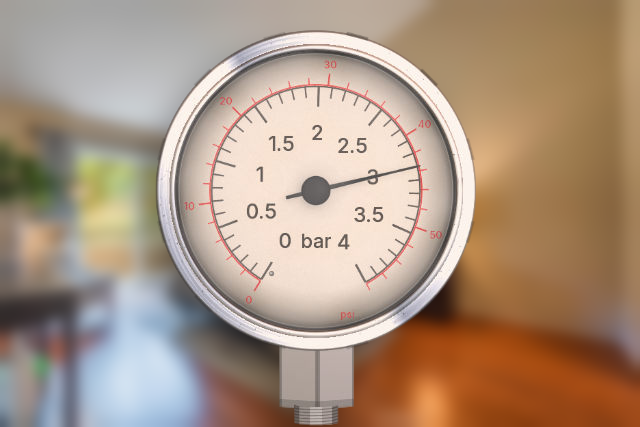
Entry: **3** bar
